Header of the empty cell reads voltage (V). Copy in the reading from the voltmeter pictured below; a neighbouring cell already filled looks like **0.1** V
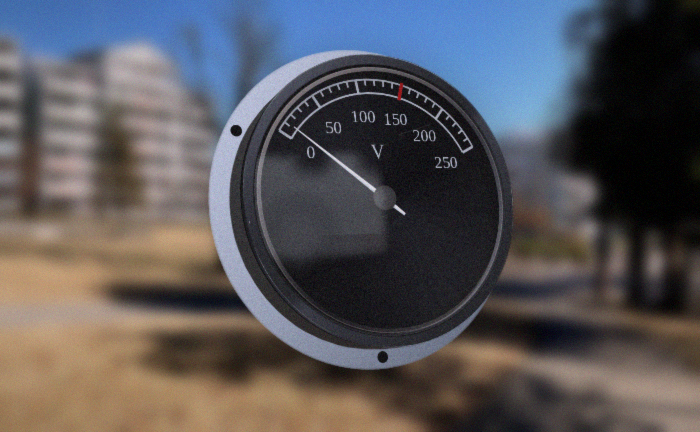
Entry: **10** V
